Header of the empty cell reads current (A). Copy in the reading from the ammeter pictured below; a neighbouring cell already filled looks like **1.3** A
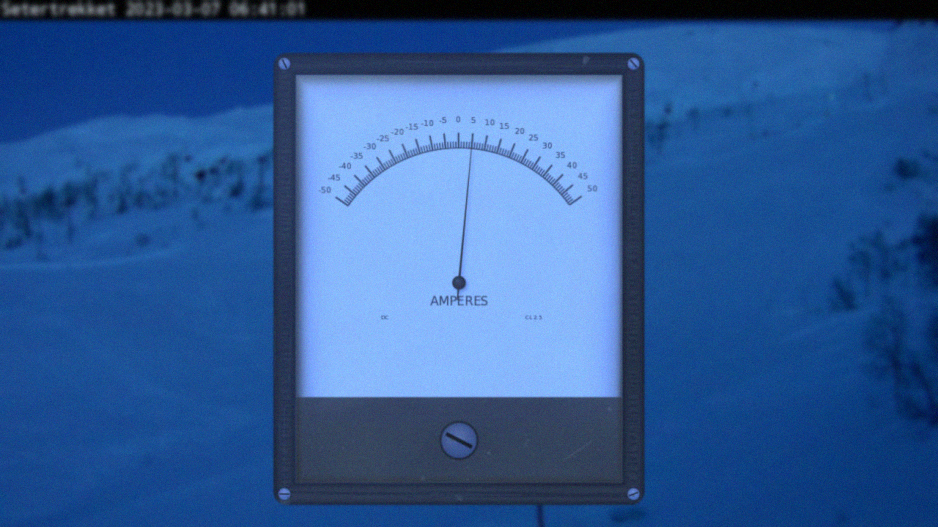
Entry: **5** A
